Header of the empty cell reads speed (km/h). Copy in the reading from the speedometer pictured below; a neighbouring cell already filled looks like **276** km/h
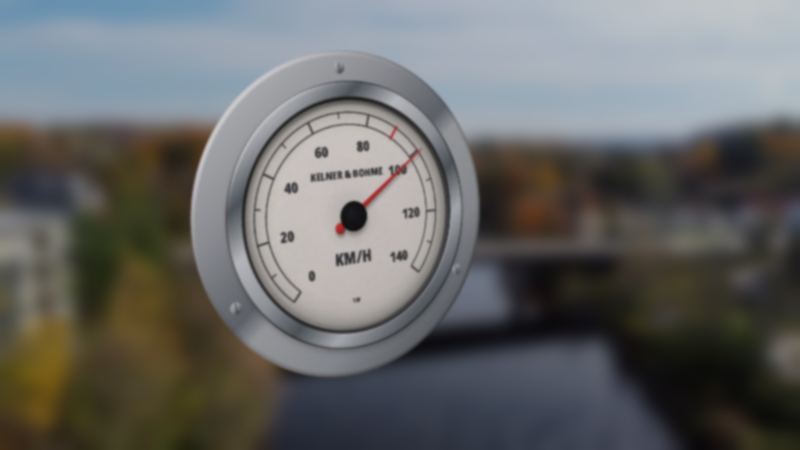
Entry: **100** km/h
